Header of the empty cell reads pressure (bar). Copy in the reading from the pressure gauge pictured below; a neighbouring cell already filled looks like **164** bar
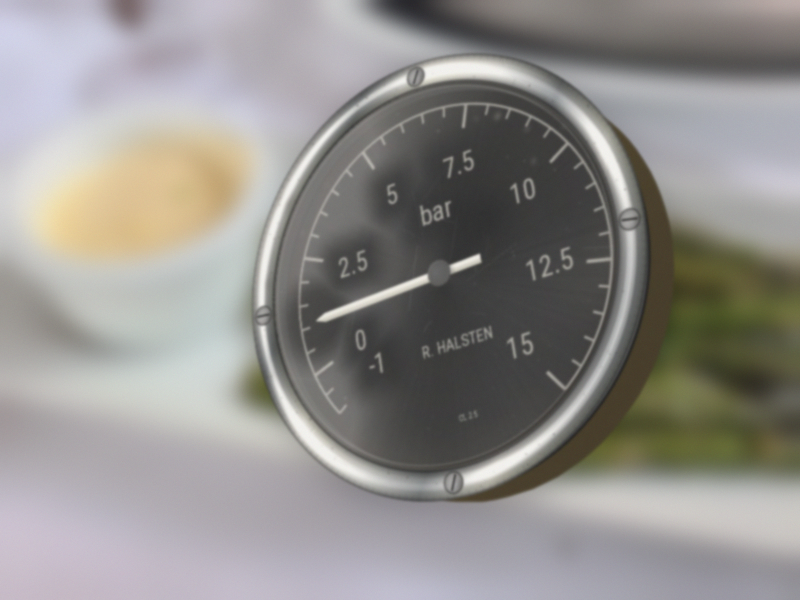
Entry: **1** bar
